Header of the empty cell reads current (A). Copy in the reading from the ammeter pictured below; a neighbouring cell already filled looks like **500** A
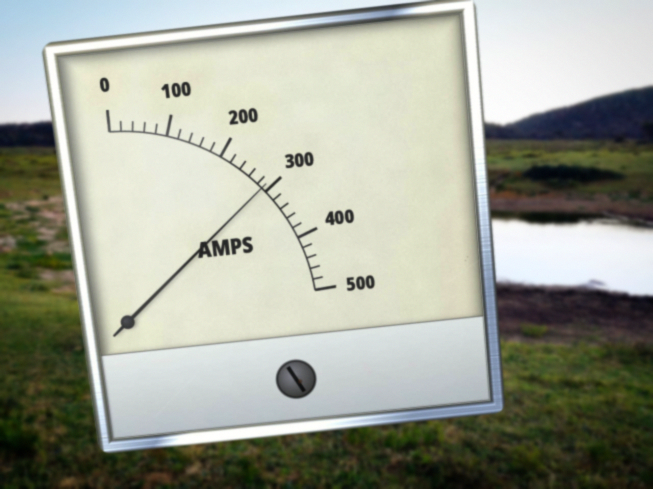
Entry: **290** A
